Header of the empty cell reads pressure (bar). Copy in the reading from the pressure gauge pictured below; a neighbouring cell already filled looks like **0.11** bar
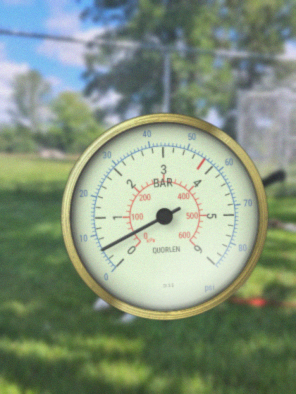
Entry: **0.4** bar
